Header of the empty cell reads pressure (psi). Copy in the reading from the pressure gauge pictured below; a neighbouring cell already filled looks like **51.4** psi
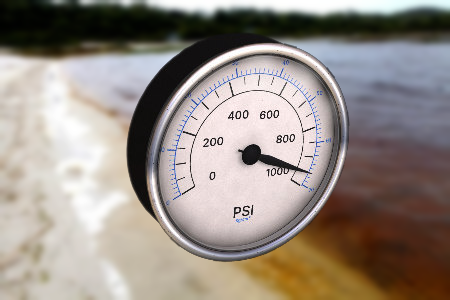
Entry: **950** psi
